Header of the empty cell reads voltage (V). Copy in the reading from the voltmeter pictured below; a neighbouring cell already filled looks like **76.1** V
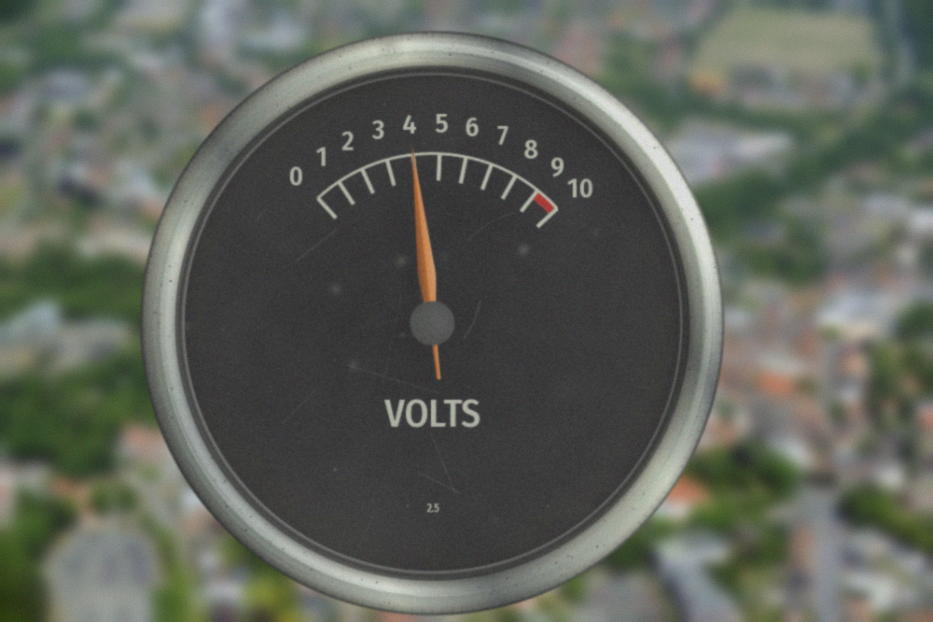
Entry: **4** V
